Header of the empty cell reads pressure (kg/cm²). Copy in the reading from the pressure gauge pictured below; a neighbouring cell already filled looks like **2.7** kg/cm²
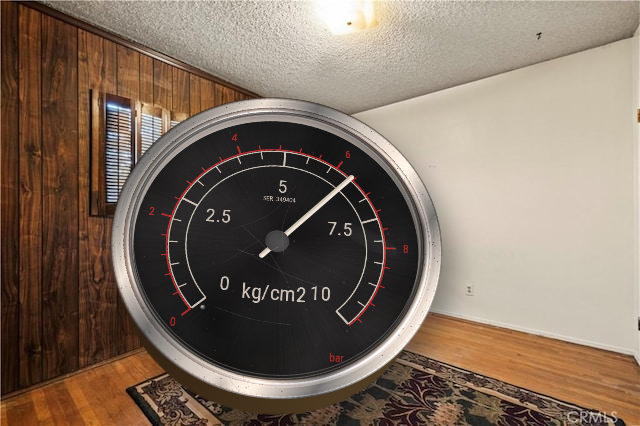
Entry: **6.5** kg/cm²
